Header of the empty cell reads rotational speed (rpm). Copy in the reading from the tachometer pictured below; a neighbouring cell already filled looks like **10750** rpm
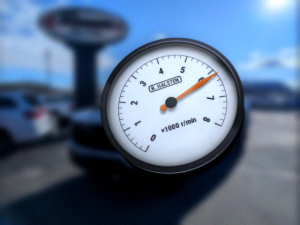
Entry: **6200** rpm
